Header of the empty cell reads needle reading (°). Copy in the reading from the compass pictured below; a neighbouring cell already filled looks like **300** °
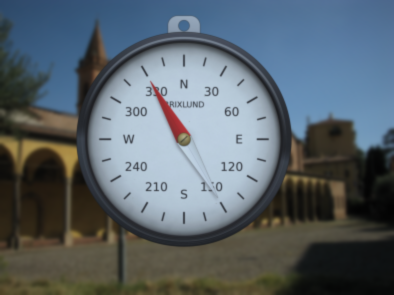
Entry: **330** °
